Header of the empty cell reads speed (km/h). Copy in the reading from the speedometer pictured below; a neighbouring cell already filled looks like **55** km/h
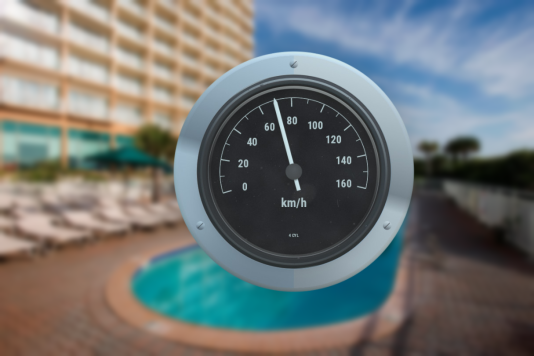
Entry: **70** km/h
